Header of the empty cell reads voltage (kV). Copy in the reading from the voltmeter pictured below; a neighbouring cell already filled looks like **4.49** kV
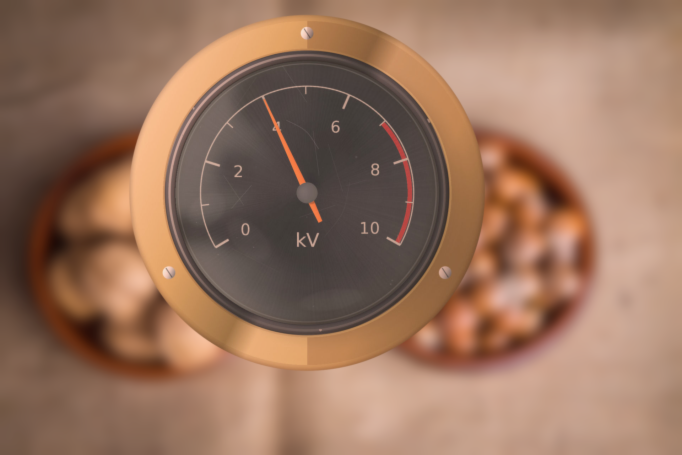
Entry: **4** kV
